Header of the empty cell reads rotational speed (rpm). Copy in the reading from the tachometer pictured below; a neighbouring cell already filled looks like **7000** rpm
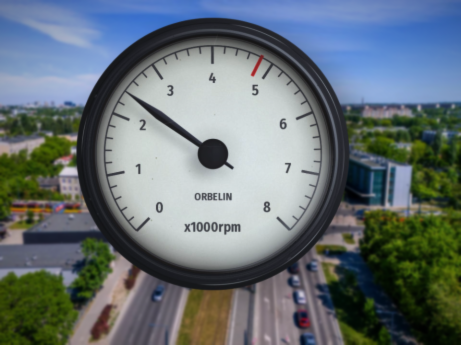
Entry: **2400** rpm
